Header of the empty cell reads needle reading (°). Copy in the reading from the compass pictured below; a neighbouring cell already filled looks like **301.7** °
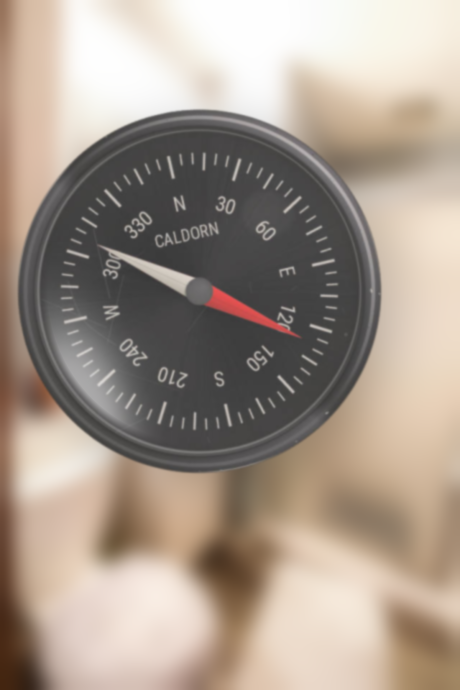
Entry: **127.5** °
